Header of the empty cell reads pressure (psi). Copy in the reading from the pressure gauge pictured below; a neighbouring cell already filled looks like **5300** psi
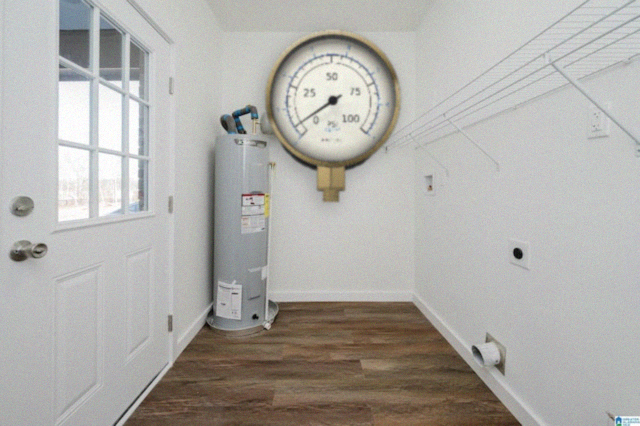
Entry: **5** psi
